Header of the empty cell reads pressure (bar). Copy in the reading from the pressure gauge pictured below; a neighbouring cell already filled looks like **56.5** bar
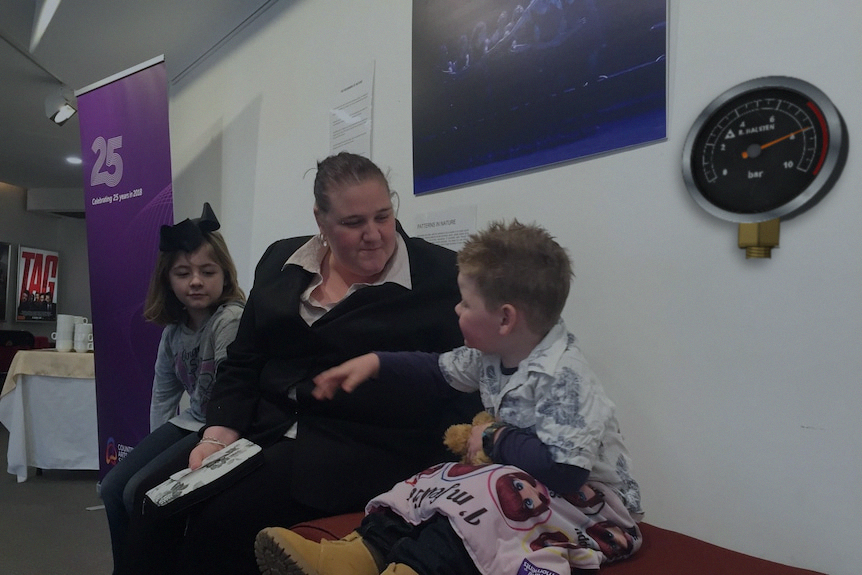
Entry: **8** bar
